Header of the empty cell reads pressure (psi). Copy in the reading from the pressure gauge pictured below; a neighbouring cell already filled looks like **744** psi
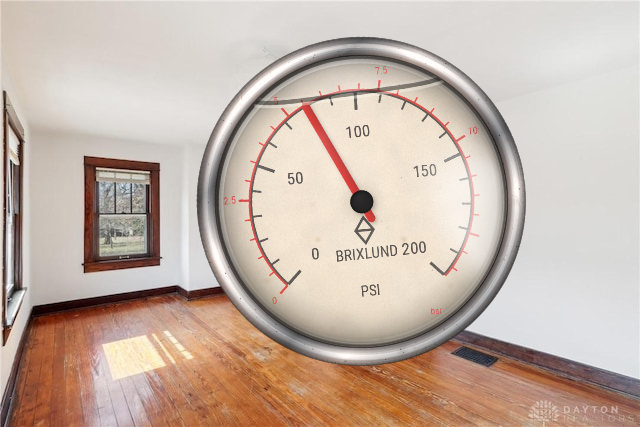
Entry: **80** psi
